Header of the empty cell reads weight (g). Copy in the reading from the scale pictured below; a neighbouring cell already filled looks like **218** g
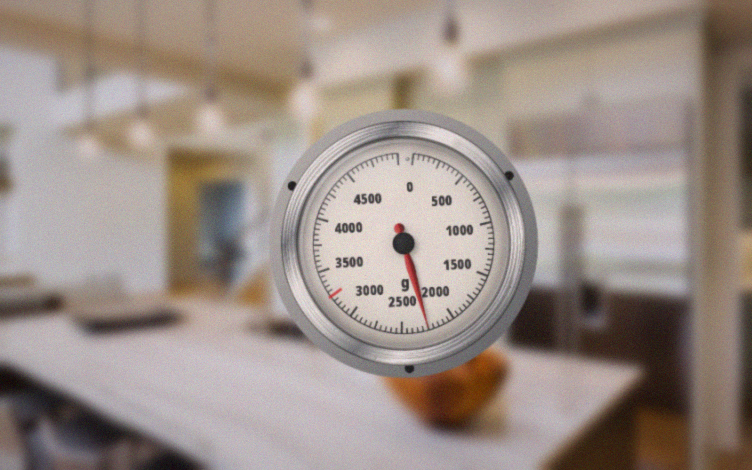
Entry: **2250** g
